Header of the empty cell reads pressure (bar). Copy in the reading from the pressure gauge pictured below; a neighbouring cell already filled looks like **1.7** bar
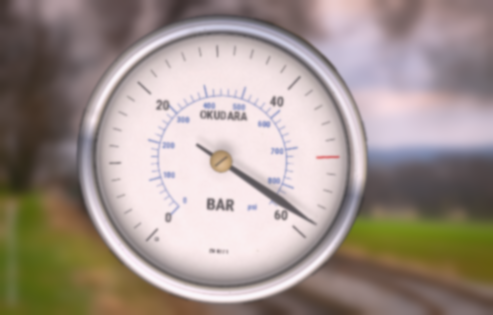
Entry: **58** bar
